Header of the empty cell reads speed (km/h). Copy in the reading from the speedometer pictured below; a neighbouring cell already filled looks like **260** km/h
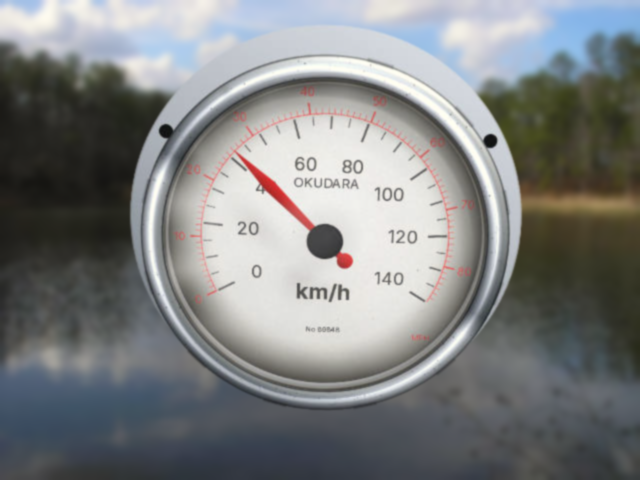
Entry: **42.5** km/h
